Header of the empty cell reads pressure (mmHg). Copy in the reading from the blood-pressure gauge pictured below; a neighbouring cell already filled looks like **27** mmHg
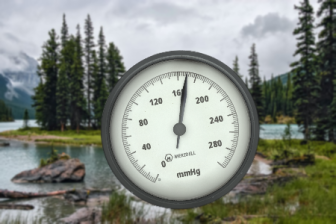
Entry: **170** mmHg
